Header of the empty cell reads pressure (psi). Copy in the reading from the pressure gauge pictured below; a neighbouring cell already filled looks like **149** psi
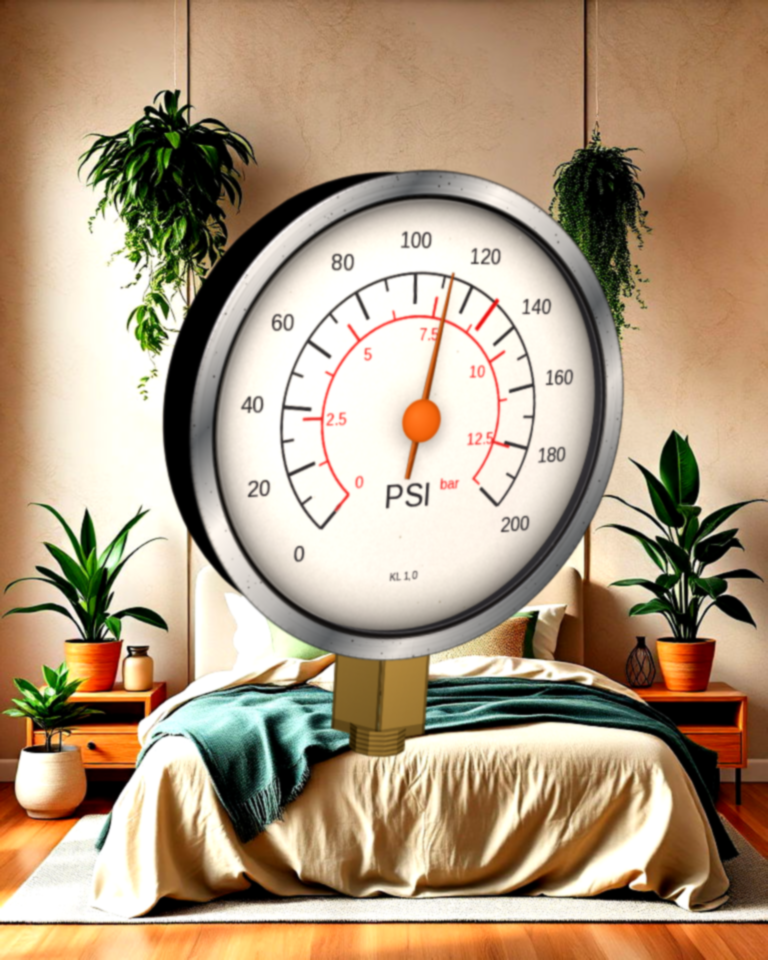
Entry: **110** psi
